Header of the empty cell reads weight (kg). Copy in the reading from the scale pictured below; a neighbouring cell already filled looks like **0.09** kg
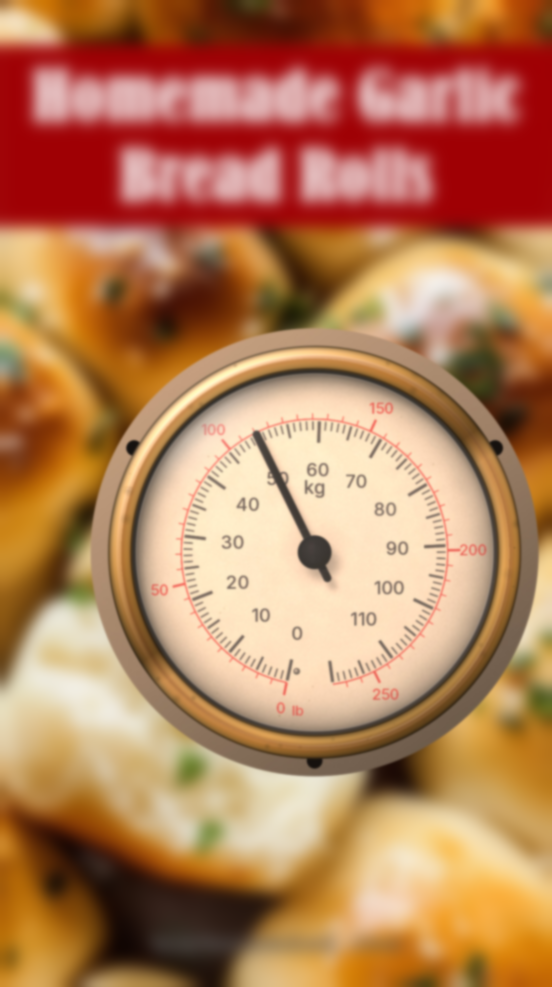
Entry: **50** kg
